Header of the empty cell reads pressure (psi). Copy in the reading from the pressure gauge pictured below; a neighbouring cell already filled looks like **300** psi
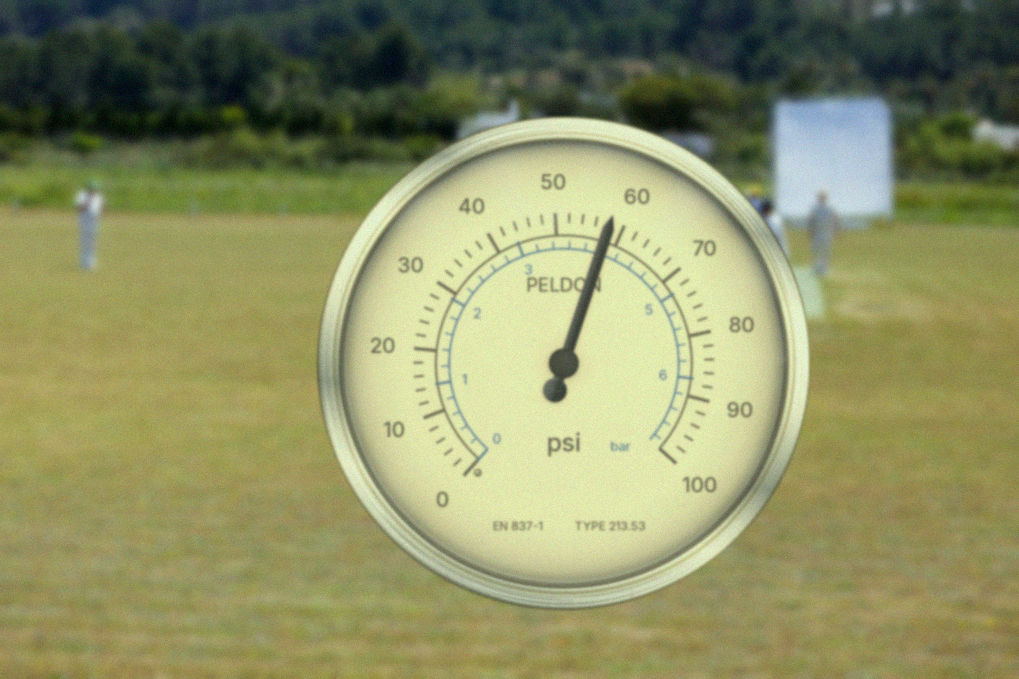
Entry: **58** psi
